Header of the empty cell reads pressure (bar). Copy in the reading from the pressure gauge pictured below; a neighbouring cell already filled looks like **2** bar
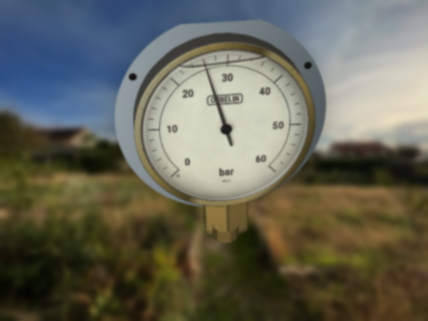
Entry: **26** bar
